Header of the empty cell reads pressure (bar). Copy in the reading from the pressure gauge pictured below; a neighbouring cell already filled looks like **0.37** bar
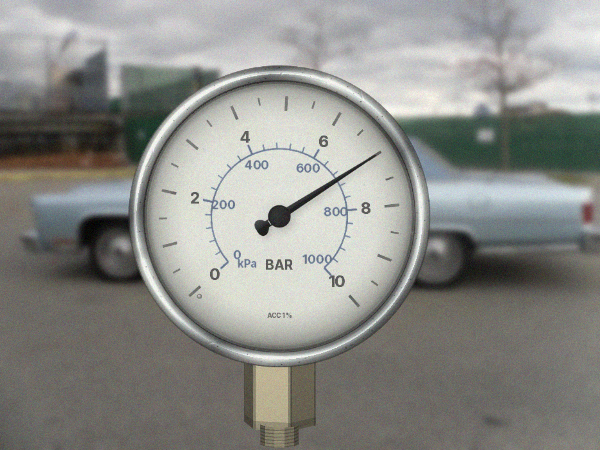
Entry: **7** bar
